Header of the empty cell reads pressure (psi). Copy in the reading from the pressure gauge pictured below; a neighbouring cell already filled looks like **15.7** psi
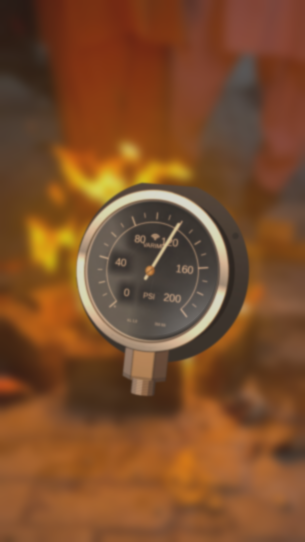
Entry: **120** psi
